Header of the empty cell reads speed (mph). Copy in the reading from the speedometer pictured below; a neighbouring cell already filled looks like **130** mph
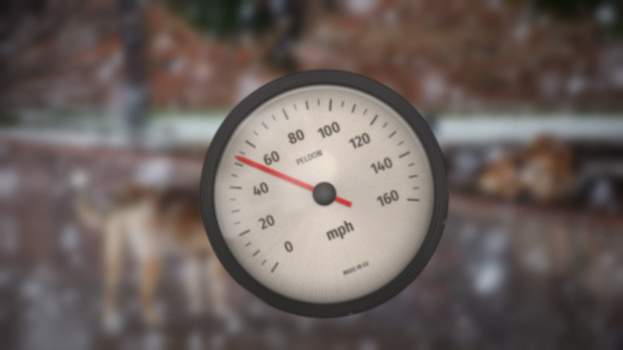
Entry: **52.5** mph
